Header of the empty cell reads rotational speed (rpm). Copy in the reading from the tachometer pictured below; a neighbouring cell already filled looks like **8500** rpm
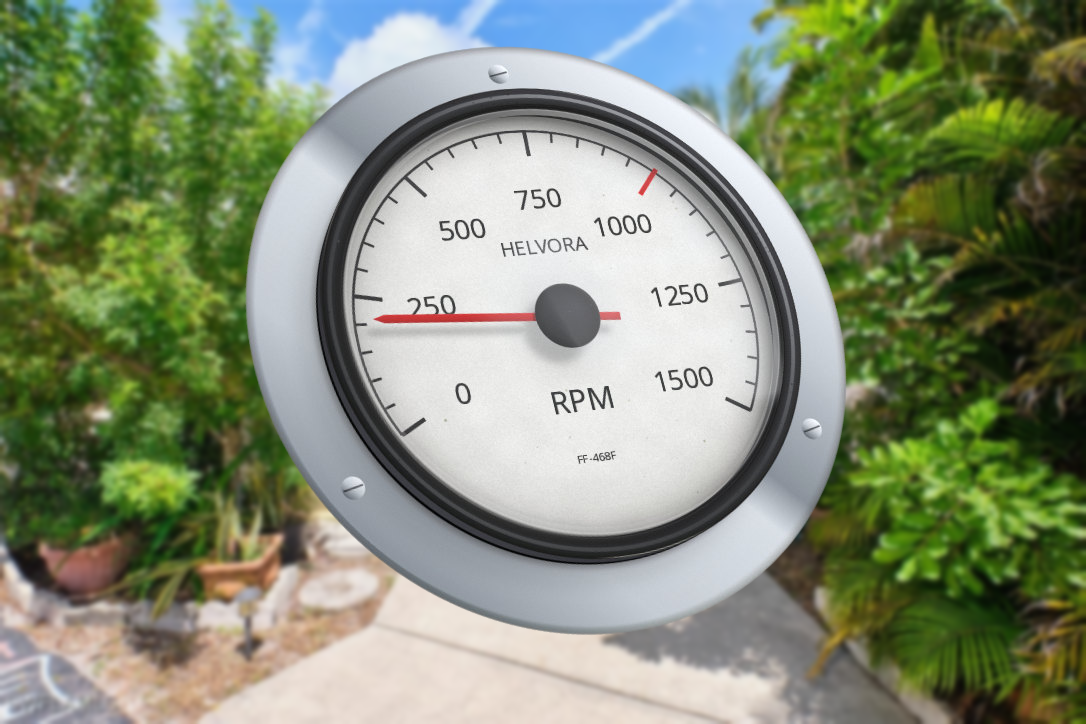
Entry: **200** rpm
